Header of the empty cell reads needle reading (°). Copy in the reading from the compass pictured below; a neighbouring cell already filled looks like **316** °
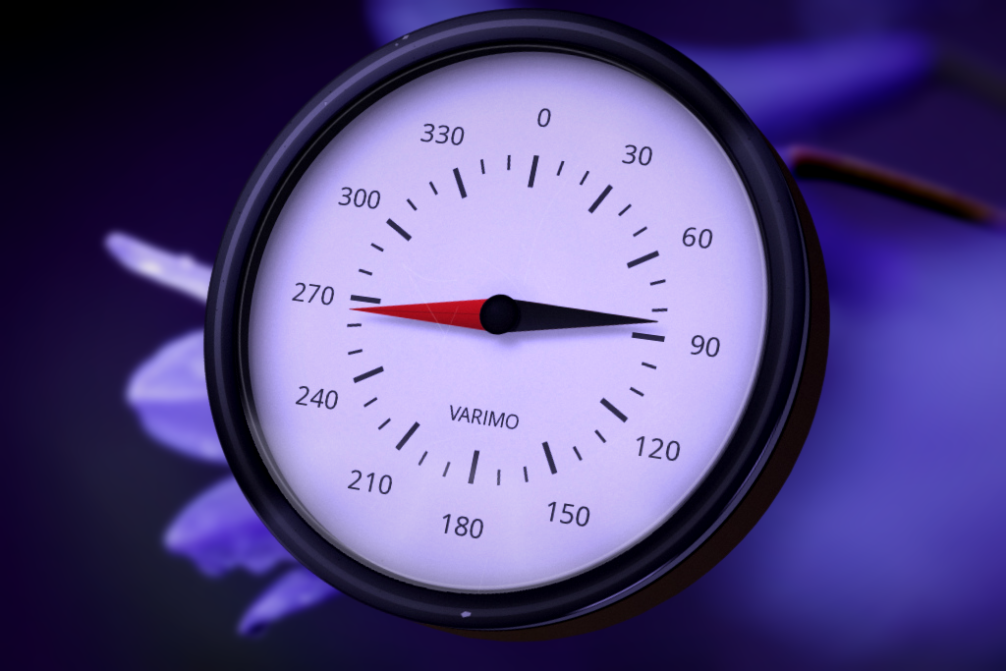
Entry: **265** °
